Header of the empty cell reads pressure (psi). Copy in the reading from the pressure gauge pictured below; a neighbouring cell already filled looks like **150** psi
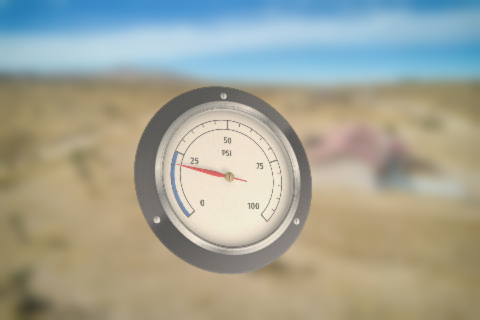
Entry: **20** psi
